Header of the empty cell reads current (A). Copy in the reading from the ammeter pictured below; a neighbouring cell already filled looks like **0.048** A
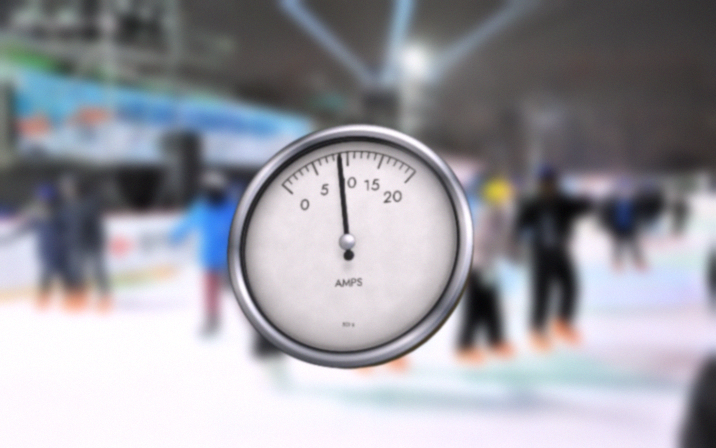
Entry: **9** A
